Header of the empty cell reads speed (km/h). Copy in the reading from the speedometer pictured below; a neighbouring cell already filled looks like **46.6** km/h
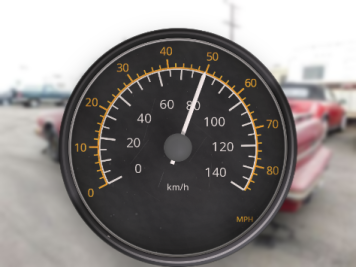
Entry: **80** km/h
